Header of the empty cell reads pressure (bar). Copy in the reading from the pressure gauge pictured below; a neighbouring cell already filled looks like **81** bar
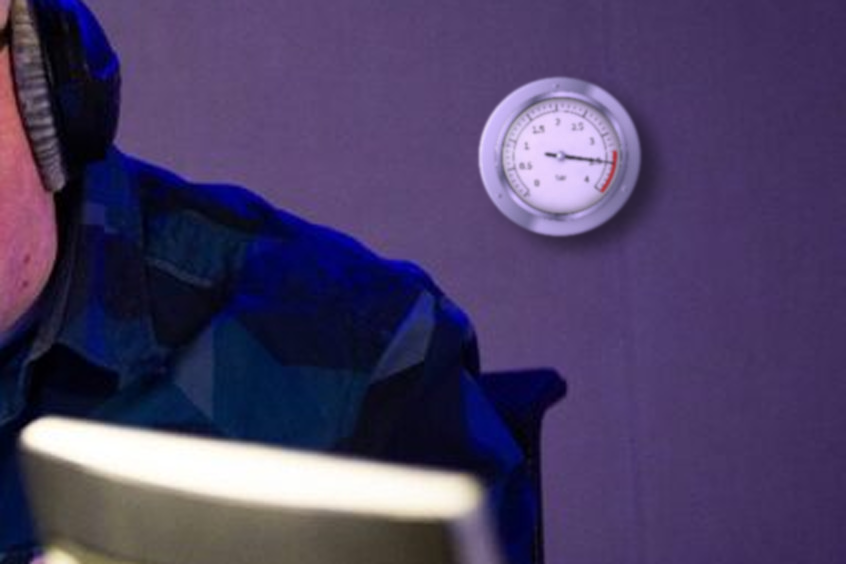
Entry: **3.5** bar
